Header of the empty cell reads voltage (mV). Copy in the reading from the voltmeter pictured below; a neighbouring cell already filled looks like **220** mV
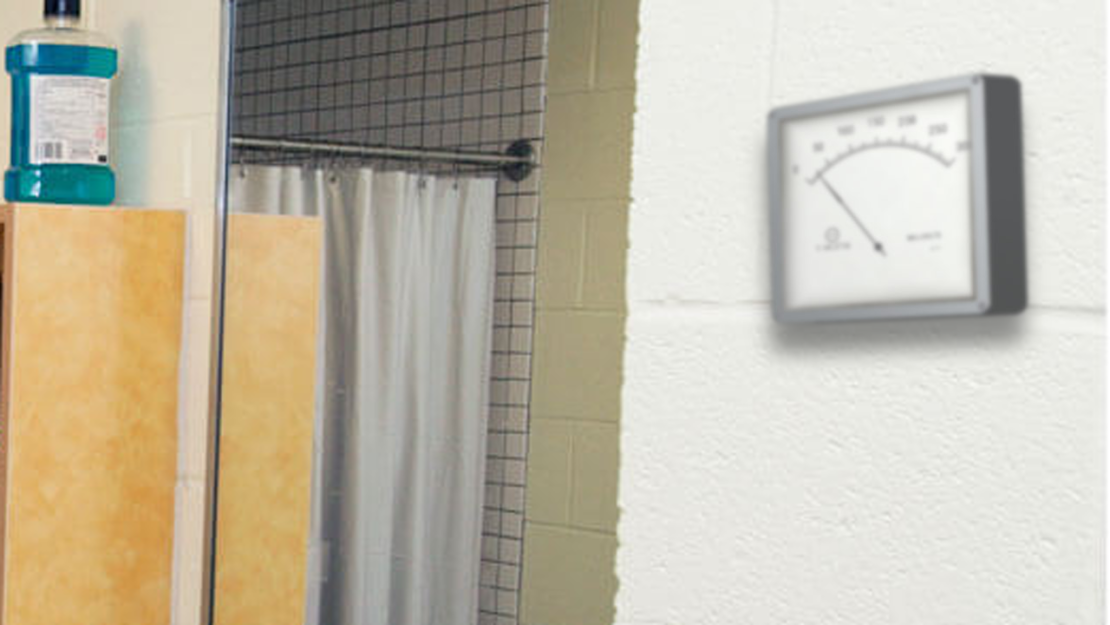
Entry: **25** mV
